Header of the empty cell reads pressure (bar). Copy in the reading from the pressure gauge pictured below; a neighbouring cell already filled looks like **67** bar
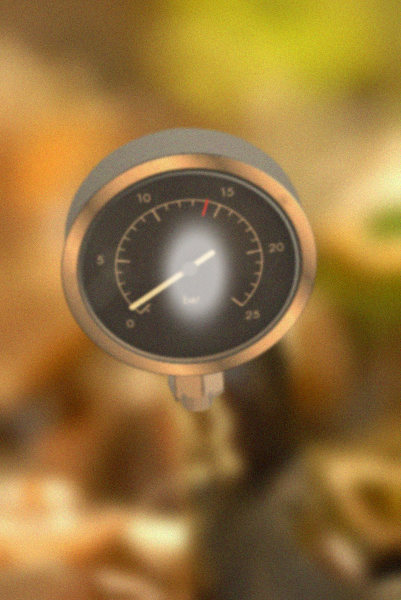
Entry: **1** bar
